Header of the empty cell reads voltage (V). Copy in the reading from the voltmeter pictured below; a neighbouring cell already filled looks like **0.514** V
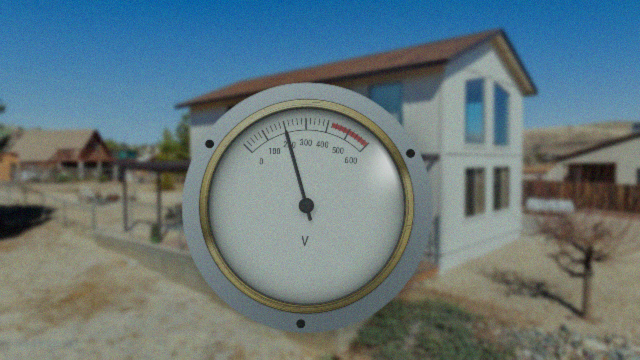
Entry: **200** V
